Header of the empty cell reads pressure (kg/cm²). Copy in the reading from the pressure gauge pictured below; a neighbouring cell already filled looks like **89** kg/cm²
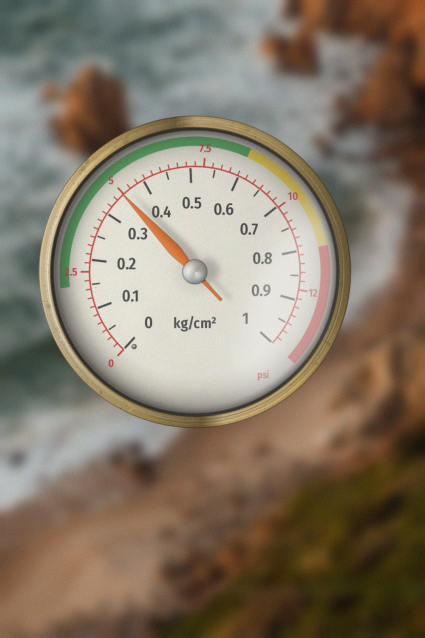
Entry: **0.35** kg/cm²
